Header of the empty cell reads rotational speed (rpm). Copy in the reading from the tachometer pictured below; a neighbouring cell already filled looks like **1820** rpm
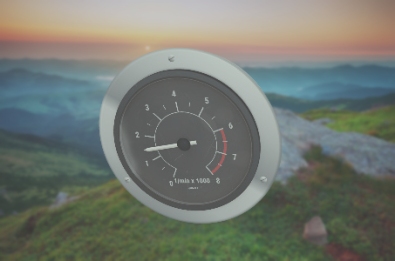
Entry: **1500** rpm
